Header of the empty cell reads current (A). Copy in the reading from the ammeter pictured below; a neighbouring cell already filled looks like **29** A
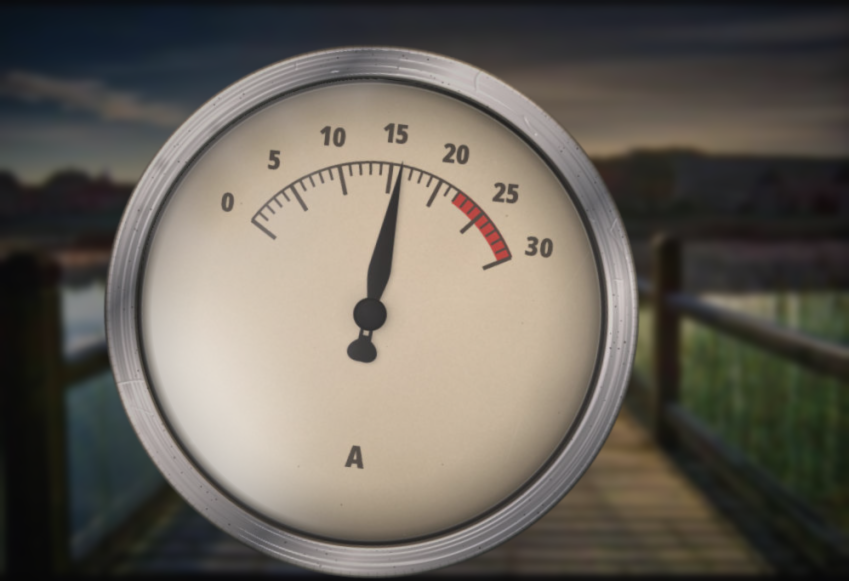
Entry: **16** A
